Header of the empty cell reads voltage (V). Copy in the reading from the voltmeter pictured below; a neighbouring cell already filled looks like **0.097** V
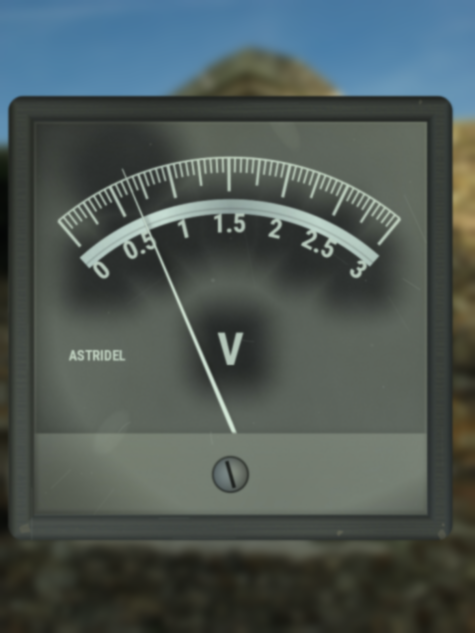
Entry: **0.65** V
